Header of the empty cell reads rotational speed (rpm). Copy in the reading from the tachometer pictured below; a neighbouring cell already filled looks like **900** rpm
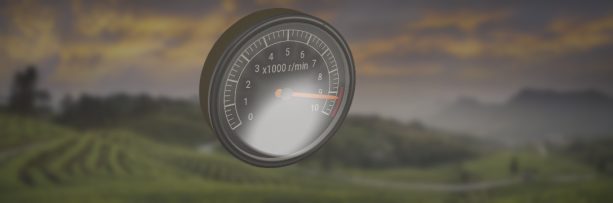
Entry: **9200** rpm
